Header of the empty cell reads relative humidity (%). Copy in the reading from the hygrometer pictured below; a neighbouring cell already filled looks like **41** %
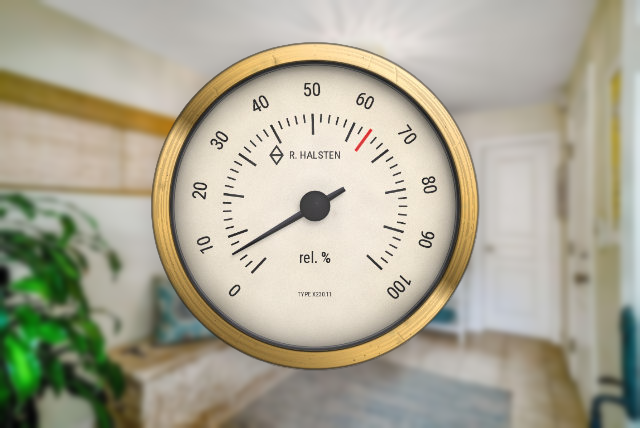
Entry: **6** %
